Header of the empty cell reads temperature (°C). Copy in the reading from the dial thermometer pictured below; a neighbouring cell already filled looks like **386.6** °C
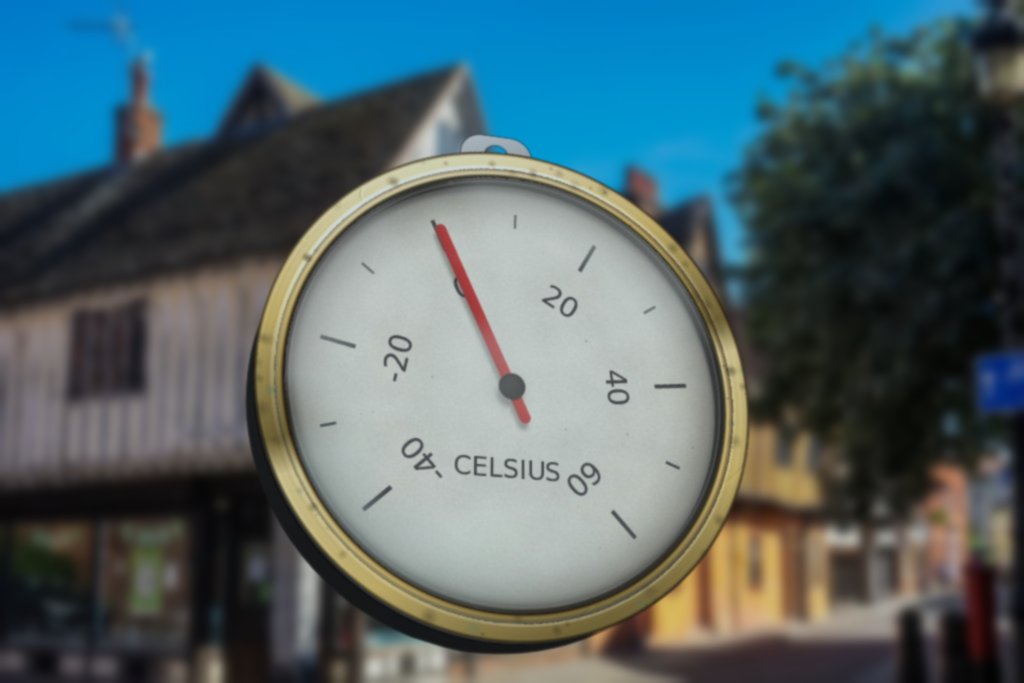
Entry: **0** °C
